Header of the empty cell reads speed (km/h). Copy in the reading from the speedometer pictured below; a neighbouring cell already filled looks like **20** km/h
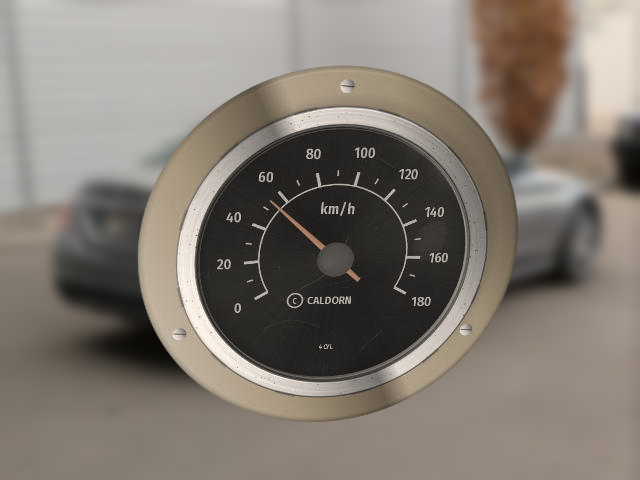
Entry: **55** km/h
